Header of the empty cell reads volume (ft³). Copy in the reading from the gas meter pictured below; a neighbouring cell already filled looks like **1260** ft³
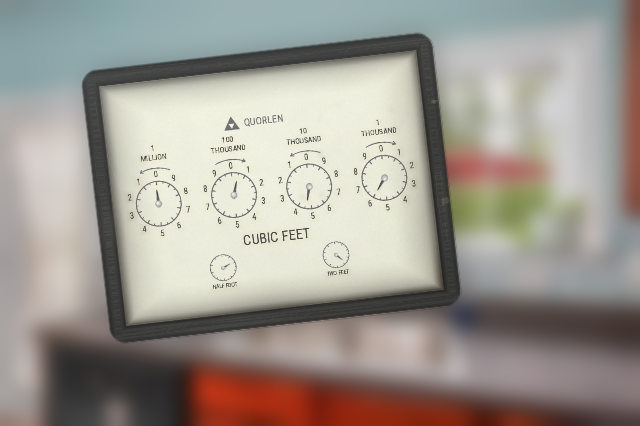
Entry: **4600** ft³
